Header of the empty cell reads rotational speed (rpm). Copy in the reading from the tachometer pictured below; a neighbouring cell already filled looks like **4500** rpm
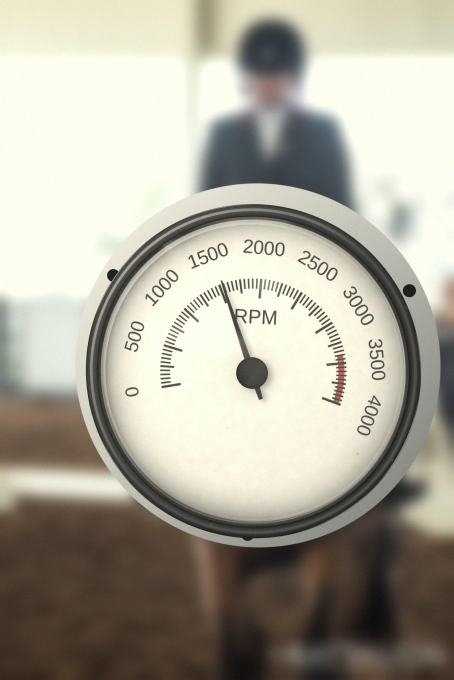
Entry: **1550** rpm
